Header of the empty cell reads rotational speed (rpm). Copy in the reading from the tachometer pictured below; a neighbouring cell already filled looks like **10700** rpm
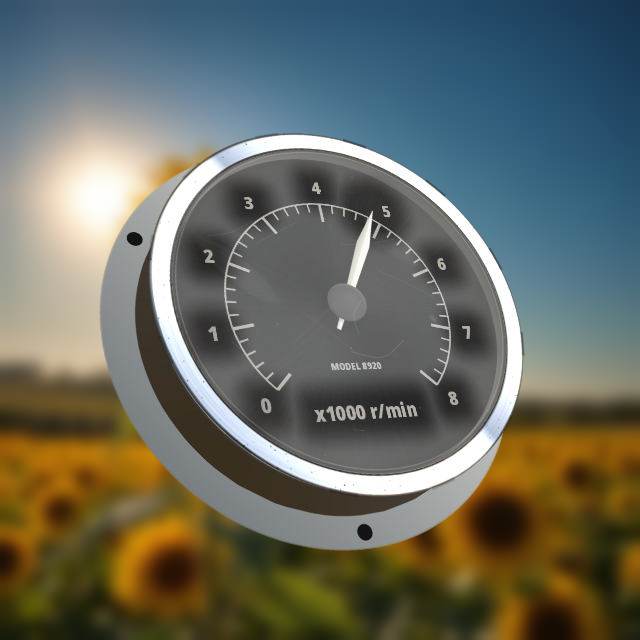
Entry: **4800** rpm
